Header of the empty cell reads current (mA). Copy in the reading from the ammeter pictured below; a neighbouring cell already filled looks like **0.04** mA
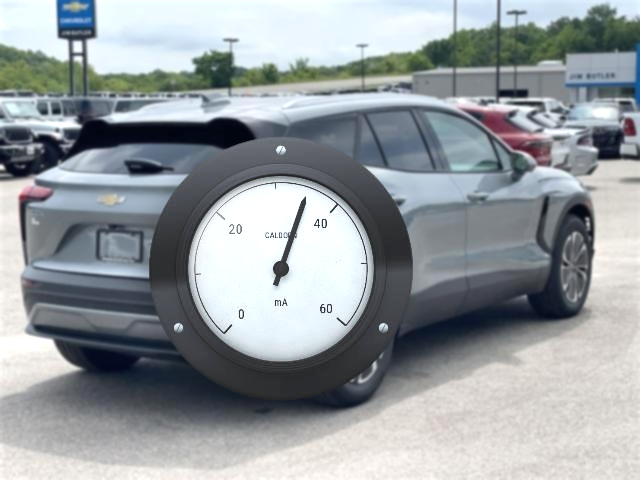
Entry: **35** mA
